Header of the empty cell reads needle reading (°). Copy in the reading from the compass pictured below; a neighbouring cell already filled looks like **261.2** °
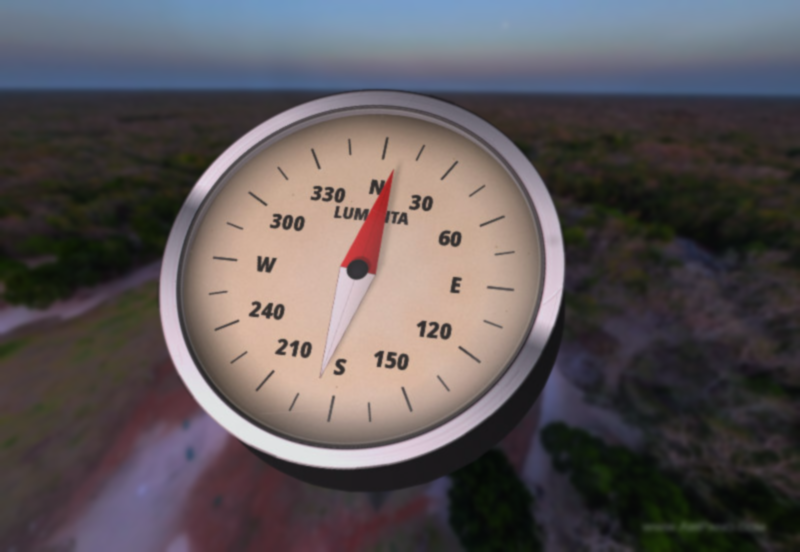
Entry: **7.5** °
